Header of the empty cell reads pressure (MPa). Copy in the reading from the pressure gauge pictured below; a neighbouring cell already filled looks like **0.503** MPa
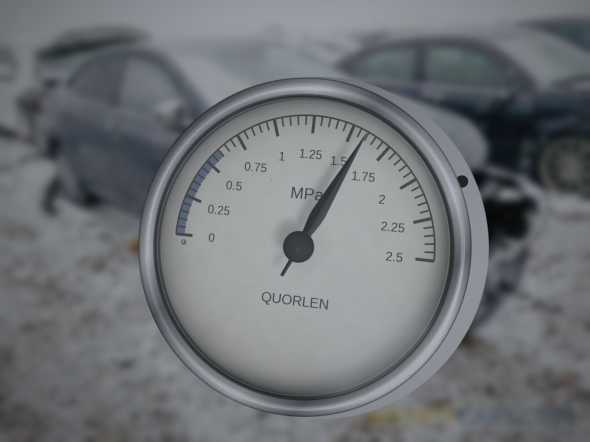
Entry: **1.6** MPa
